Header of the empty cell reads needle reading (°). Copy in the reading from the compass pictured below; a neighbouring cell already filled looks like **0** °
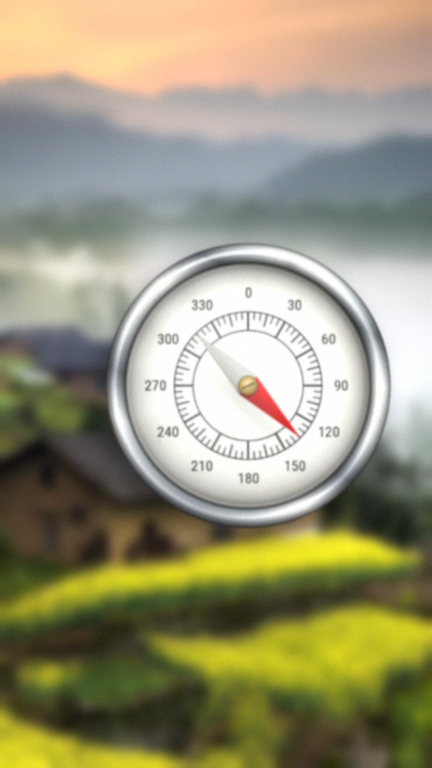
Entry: **135** °
